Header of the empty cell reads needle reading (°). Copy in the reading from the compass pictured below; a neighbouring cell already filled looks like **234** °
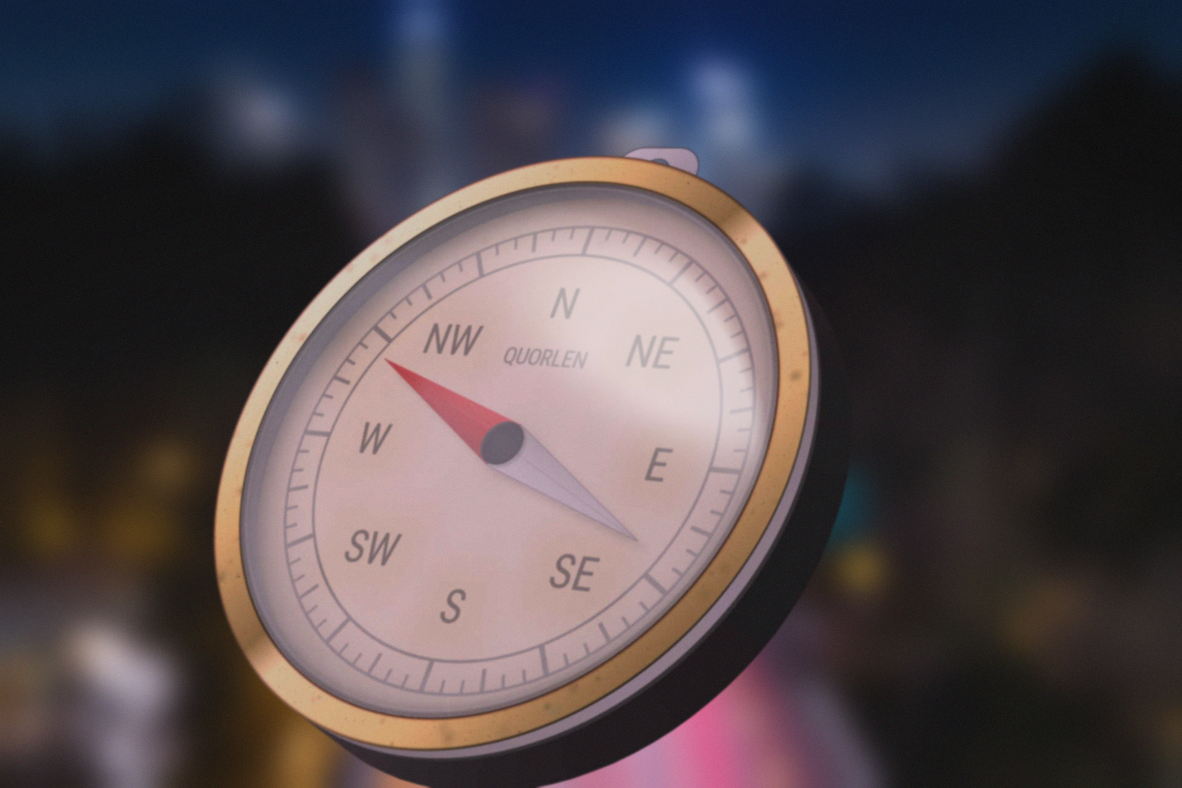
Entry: **295** °
